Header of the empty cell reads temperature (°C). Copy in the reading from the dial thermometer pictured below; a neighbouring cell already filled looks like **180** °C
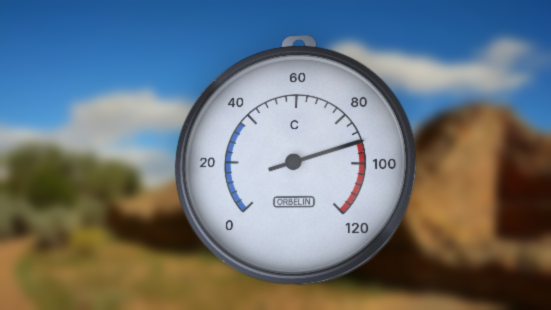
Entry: **92** °C
